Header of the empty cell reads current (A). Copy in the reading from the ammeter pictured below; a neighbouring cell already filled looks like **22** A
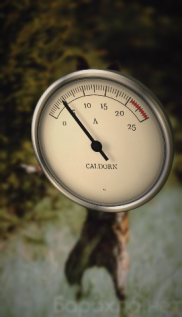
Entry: **5** A
